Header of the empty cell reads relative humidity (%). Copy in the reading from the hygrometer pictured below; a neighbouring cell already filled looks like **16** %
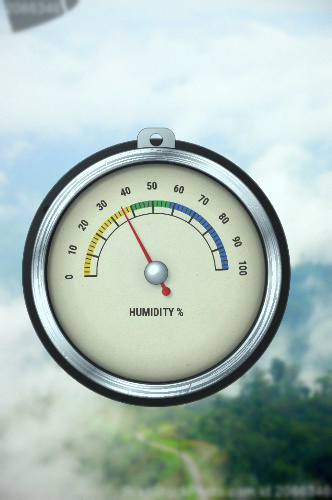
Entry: **36** %
